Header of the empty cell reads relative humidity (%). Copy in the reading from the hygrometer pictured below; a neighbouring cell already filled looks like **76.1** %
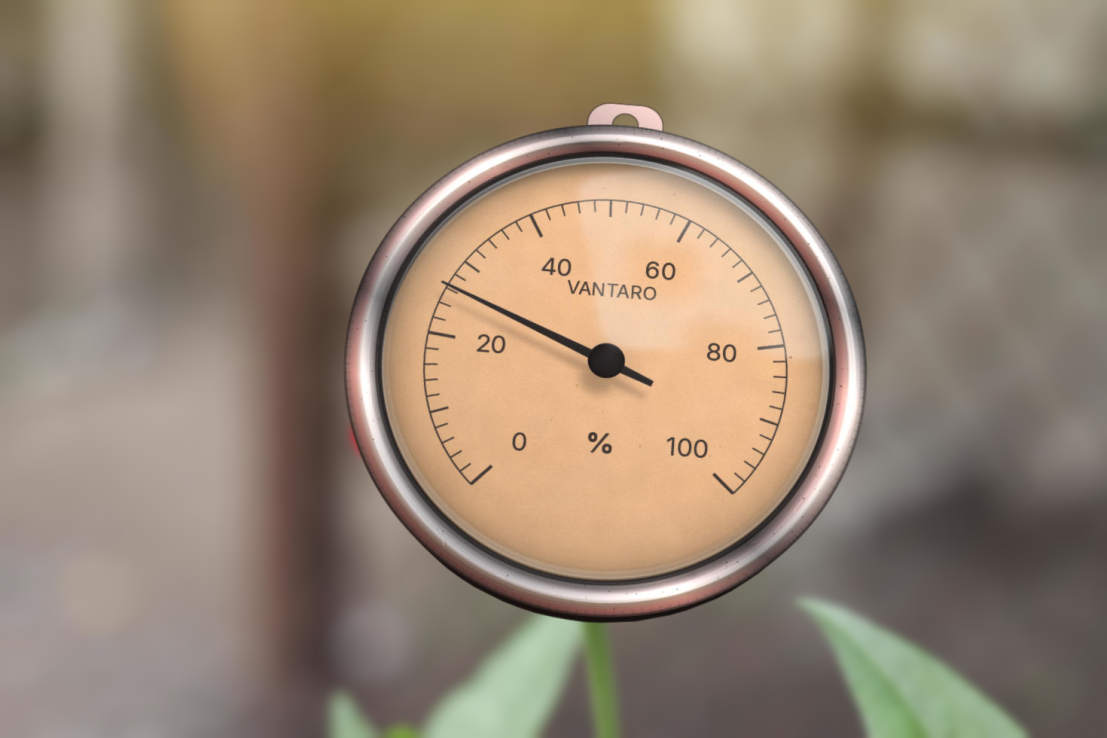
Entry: **26** %
